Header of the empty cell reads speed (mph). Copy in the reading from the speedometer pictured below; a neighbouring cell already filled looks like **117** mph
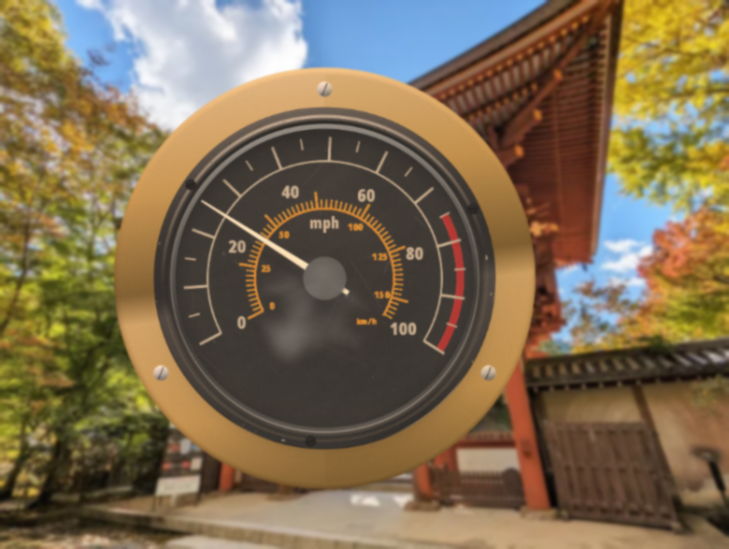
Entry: **25** mph
